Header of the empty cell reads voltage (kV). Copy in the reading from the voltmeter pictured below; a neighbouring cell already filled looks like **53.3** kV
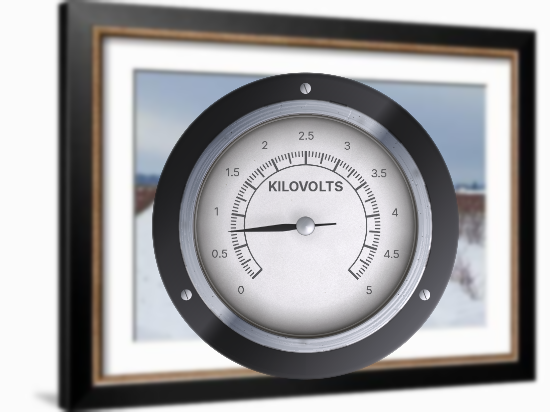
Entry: **0.75** kV
